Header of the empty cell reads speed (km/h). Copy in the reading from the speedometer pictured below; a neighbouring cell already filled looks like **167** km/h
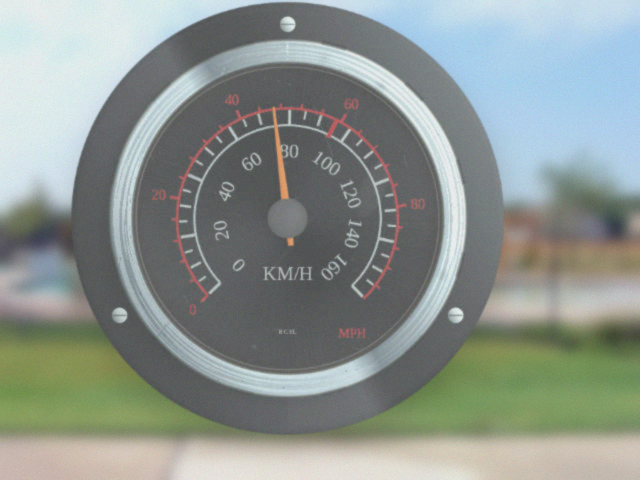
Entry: **75** km/h
